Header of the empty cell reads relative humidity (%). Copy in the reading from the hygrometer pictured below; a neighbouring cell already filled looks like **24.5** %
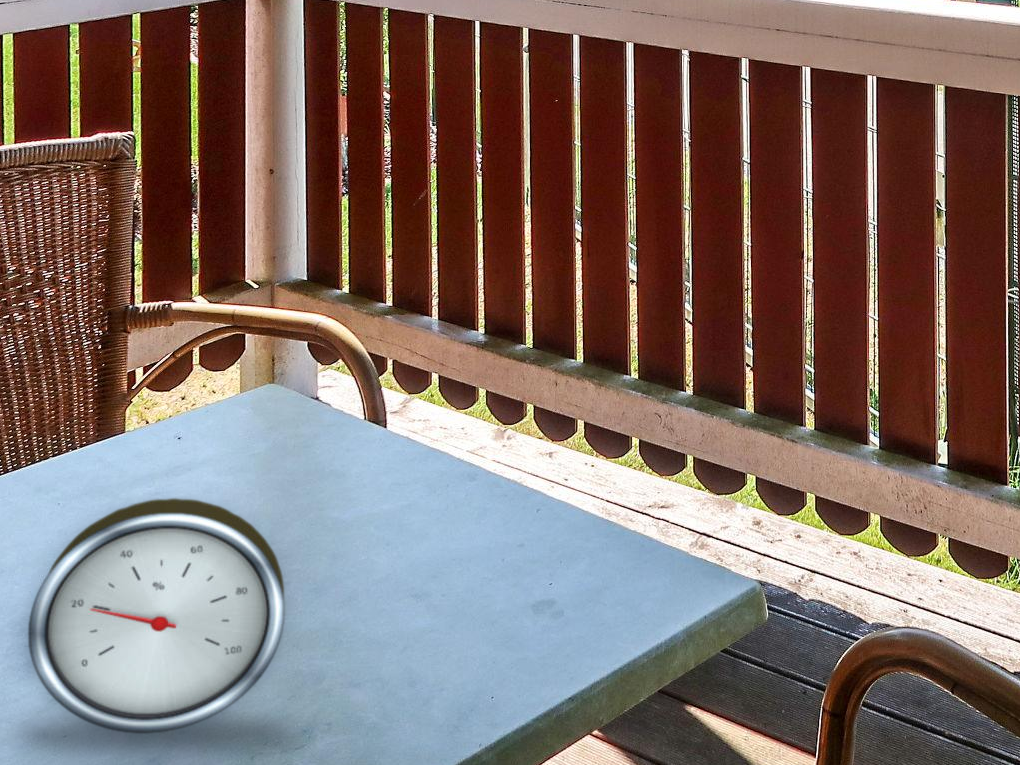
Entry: **20** %
